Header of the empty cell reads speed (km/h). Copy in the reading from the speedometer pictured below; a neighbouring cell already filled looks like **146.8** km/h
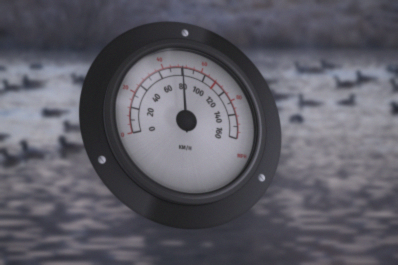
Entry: **80** km/h
